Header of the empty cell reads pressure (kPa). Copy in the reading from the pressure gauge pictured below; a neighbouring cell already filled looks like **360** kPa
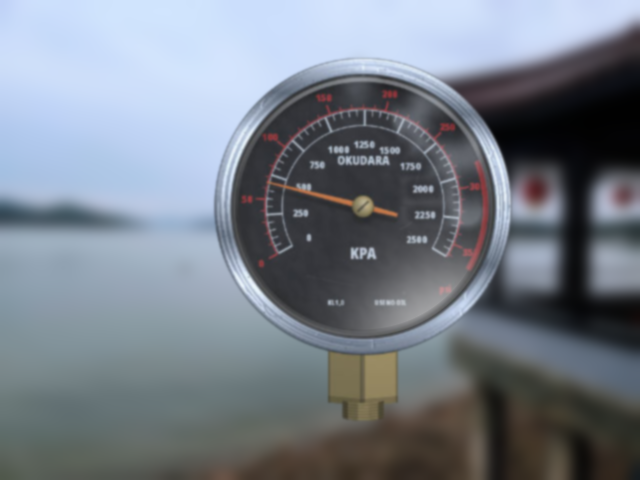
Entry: **450** kPa
